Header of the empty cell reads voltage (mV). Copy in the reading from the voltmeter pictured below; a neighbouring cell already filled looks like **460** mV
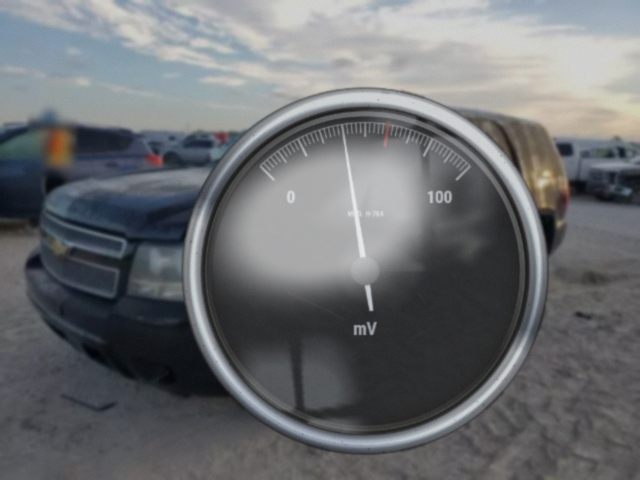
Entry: **40** mV
